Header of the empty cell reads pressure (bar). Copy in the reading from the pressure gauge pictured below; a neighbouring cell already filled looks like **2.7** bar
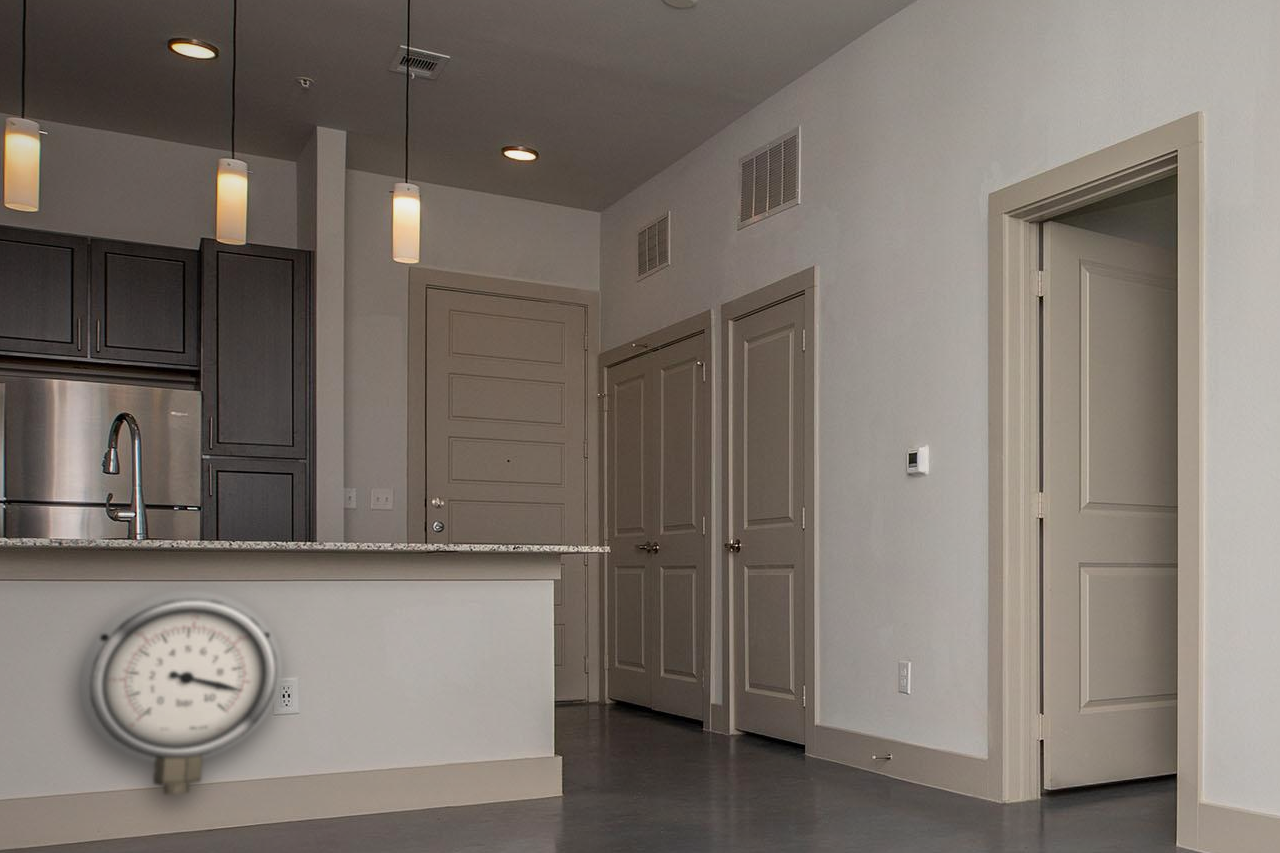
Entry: **9** bar
